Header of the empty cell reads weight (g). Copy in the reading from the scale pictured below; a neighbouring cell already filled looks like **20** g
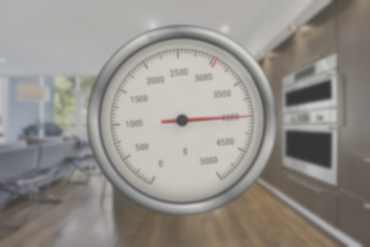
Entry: **4000** g
